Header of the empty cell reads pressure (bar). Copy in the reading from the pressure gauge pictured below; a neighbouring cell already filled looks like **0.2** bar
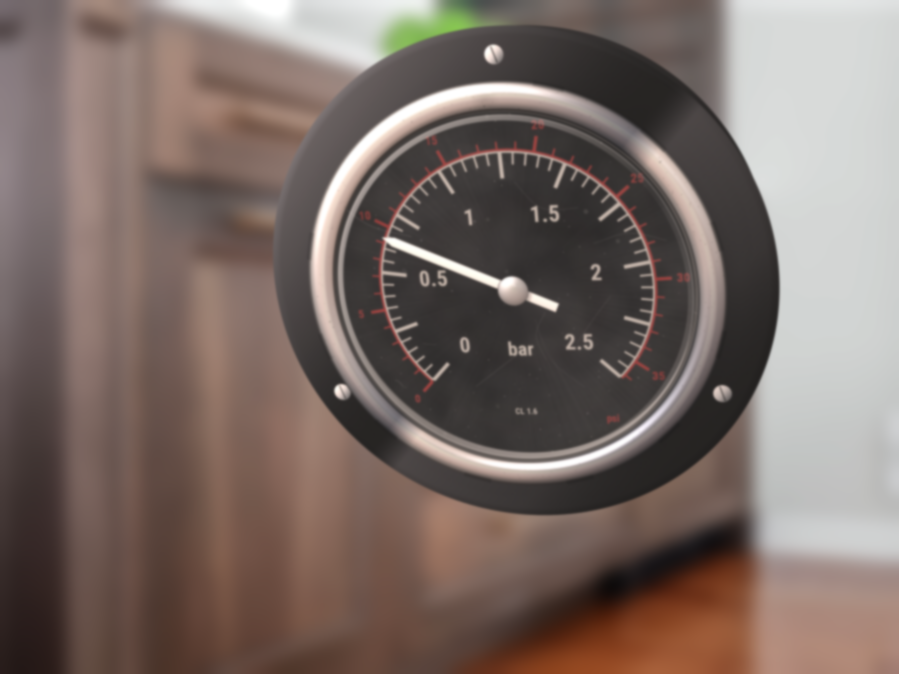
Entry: **0.65** bar
